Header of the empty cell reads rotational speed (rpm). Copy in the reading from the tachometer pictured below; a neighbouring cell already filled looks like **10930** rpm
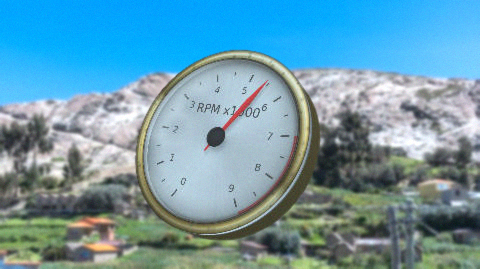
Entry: **5500** rpm
